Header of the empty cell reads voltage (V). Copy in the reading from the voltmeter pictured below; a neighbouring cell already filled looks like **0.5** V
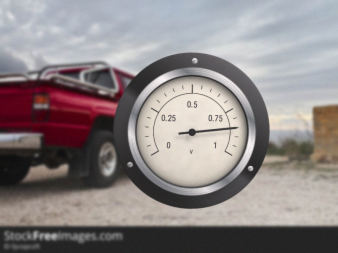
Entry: **0.85** V
